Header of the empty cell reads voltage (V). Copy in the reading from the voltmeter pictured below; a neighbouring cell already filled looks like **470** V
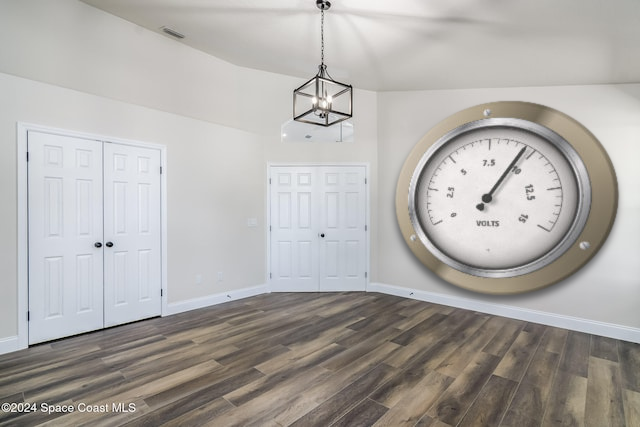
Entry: **9.5** V
